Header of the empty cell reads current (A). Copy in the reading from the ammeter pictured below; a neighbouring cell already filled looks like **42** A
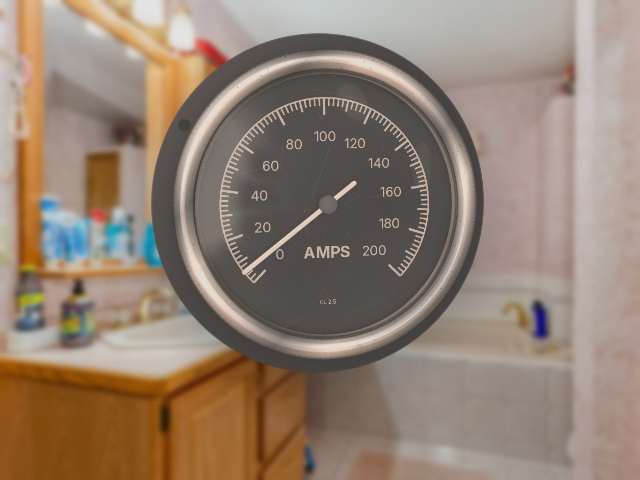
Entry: **6** A
